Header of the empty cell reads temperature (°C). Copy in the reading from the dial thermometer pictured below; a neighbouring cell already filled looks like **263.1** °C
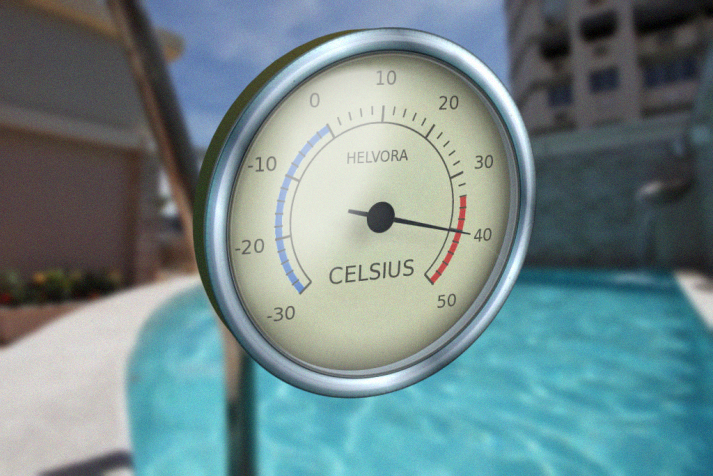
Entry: **40** °C
